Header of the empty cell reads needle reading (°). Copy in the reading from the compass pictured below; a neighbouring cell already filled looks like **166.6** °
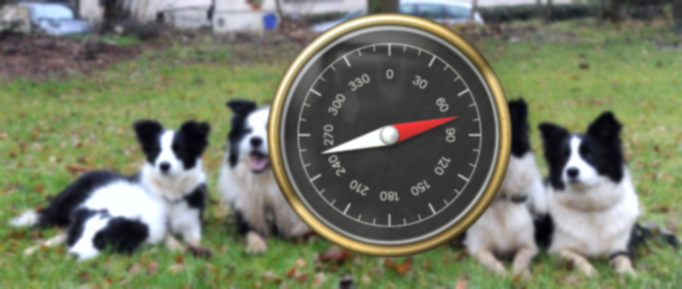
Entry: **75** °
